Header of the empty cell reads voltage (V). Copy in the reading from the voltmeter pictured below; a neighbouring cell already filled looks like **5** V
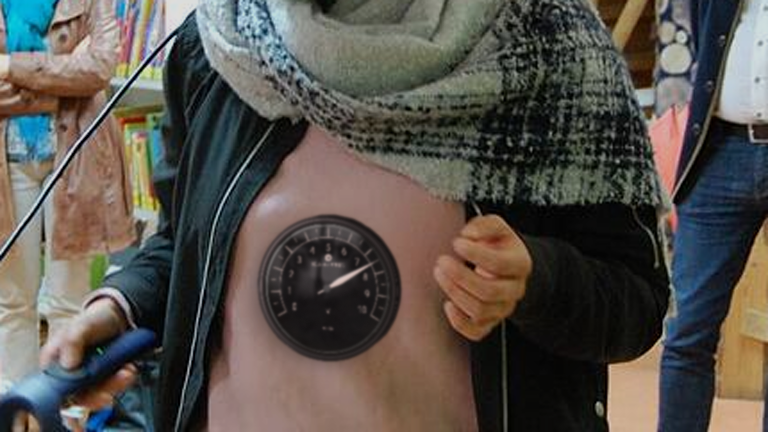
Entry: **7.5** V
